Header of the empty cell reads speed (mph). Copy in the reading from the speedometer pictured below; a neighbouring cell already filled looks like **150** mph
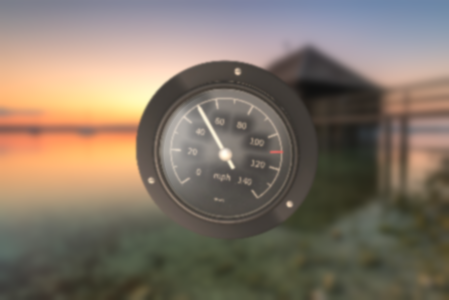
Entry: **50** mph
